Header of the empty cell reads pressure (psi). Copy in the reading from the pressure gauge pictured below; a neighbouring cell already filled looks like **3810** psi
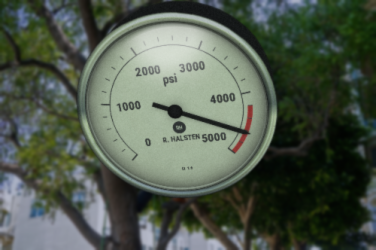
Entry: **4600** psi
